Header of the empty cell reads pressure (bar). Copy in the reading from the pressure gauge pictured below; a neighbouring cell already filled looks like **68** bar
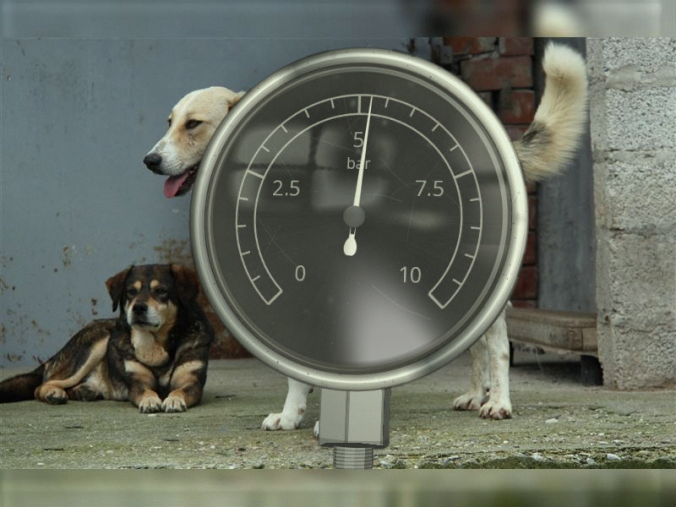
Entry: **5.25** bar
